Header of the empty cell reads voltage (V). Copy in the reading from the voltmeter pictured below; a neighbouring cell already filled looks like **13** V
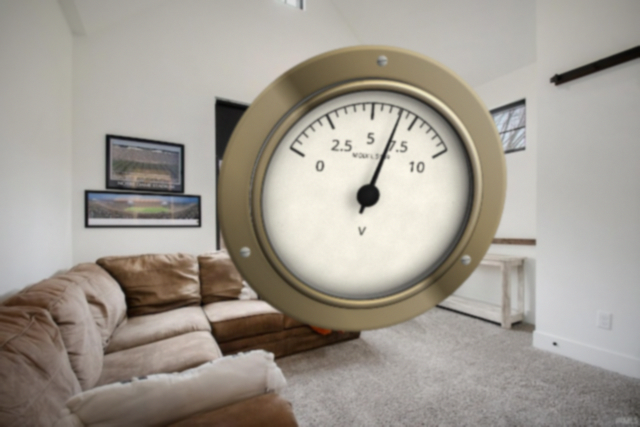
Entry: **6.5** V
